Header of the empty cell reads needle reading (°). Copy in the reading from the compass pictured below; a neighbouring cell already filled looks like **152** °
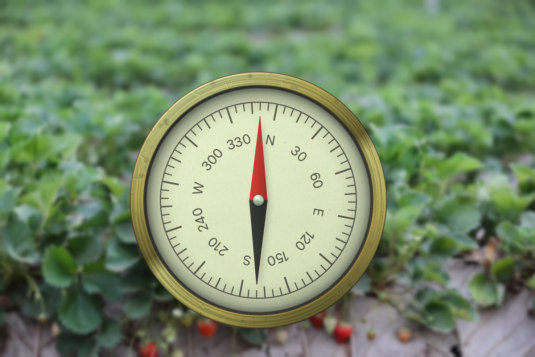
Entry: **350** °
